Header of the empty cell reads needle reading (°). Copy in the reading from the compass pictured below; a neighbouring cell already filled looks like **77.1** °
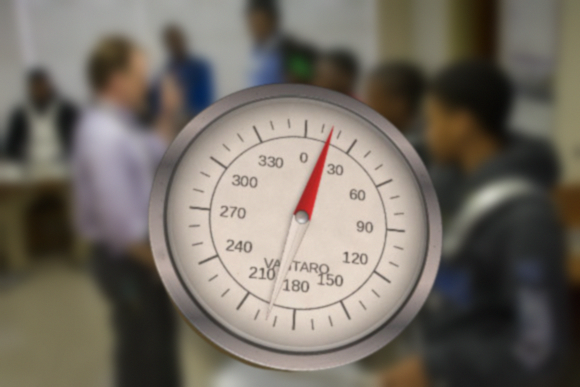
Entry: **15** °
